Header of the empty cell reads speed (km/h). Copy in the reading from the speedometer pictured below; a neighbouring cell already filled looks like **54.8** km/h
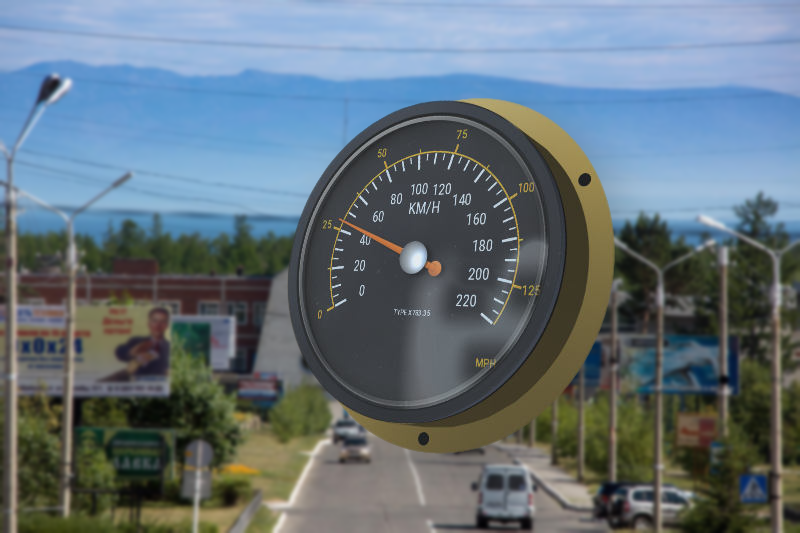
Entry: **45** km/h
